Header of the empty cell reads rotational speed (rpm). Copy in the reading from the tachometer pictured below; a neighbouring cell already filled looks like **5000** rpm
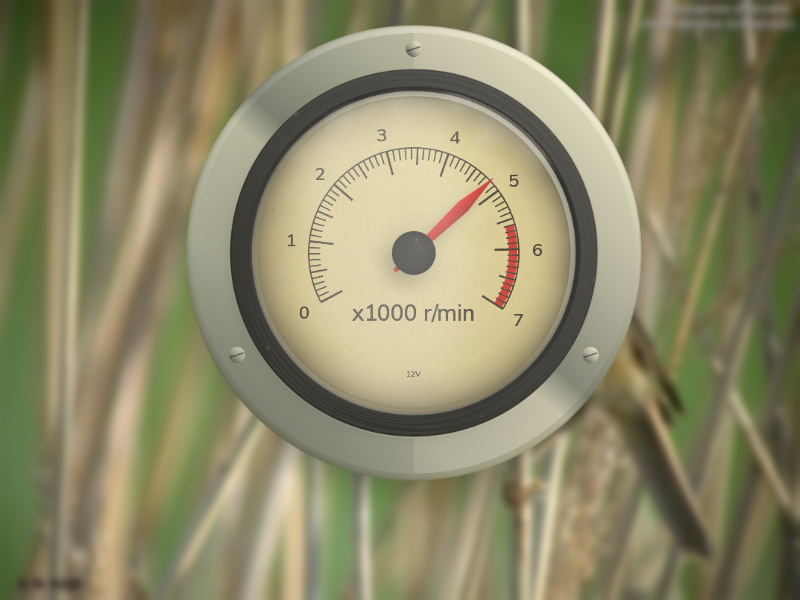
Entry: **4800** rpm
